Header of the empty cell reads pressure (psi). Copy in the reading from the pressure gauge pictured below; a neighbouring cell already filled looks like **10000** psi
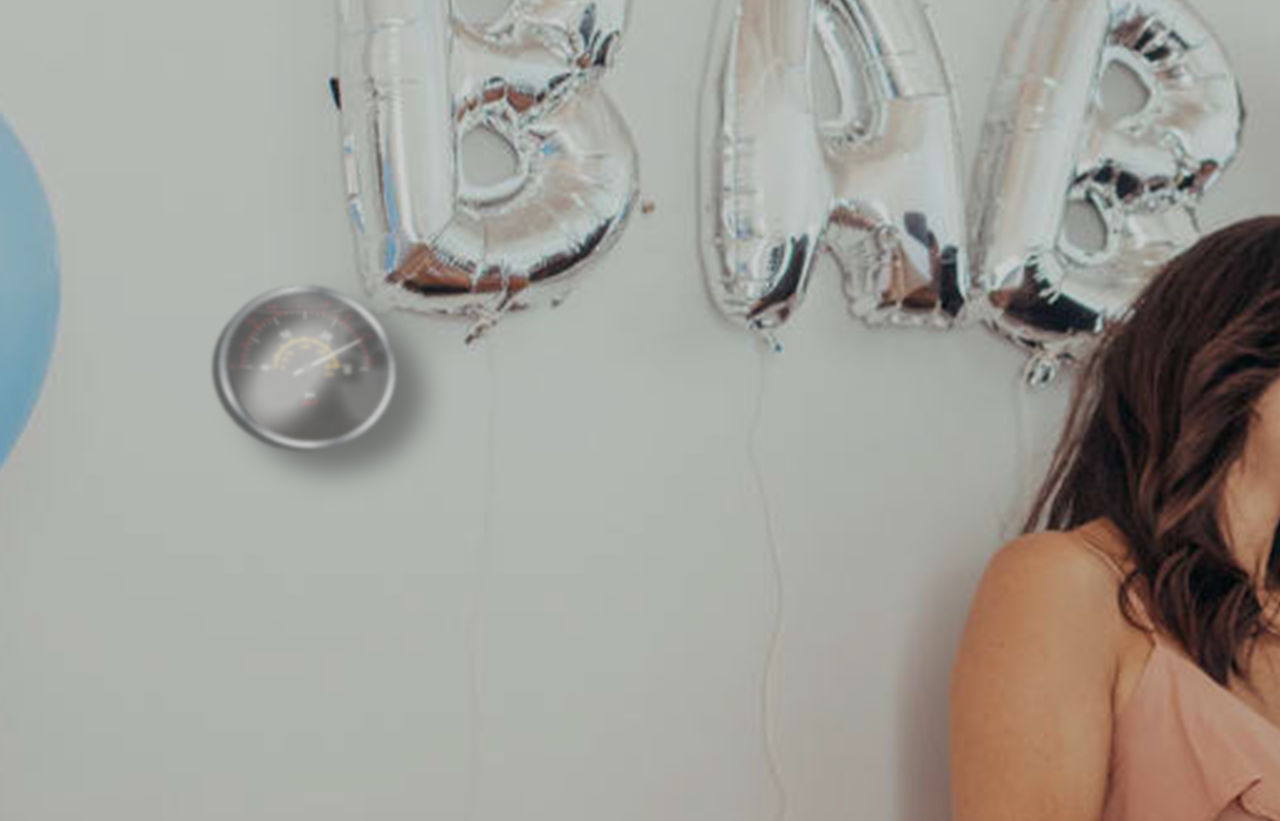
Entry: **25** psi
